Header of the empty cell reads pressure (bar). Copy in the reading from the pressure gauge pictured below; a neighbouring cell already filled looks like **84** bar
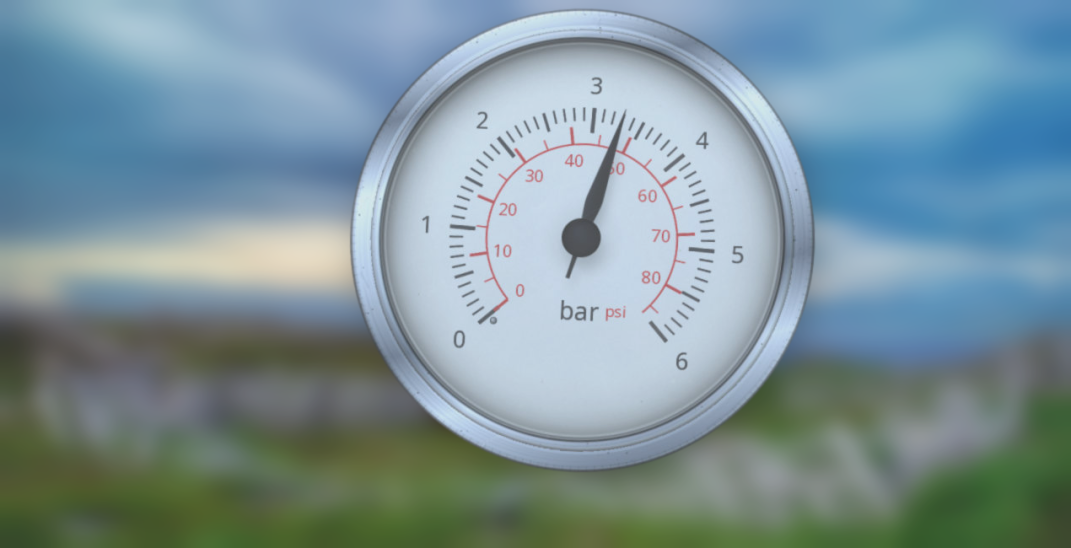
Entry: **3.3** bar
